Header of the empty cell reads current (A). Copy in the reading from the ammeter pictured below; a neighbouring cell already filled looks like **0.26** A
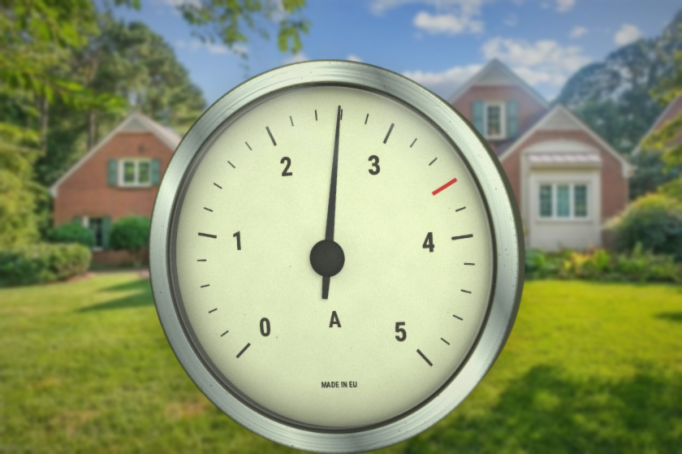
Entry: **2.6** A
